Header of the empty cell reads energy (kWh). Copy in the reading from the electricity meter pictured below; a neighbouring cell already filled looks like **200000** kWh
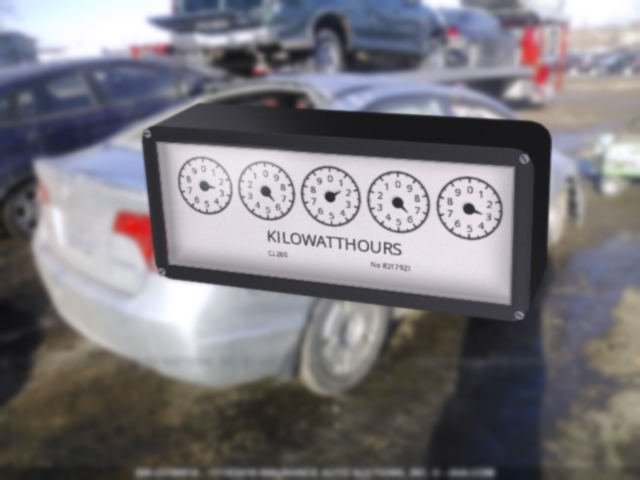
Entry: **26163** kWh
